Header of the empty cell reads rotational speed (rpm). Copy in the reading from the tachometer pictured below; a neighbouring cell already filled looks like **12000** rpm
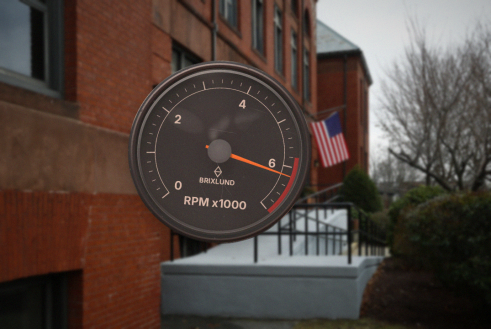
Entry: **6200** rpm
